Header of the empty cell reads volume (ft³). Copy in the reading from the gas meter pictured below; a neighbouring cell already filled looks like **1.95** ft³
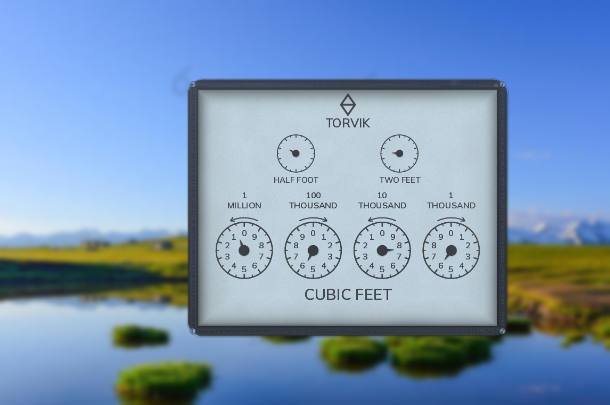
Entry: **57600** ft³
